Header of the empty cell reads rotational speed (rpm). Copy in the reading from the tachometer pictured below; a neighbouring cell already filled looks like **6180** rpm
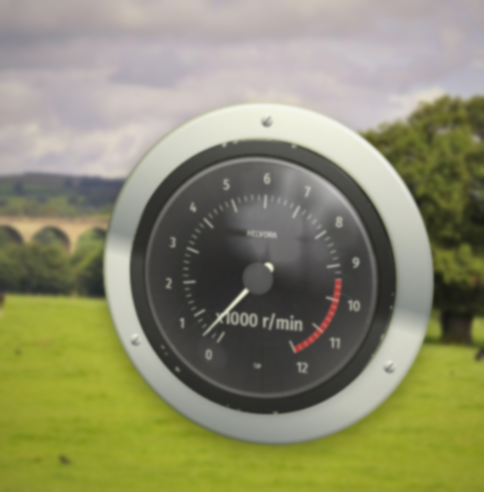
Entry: **400** rpm
